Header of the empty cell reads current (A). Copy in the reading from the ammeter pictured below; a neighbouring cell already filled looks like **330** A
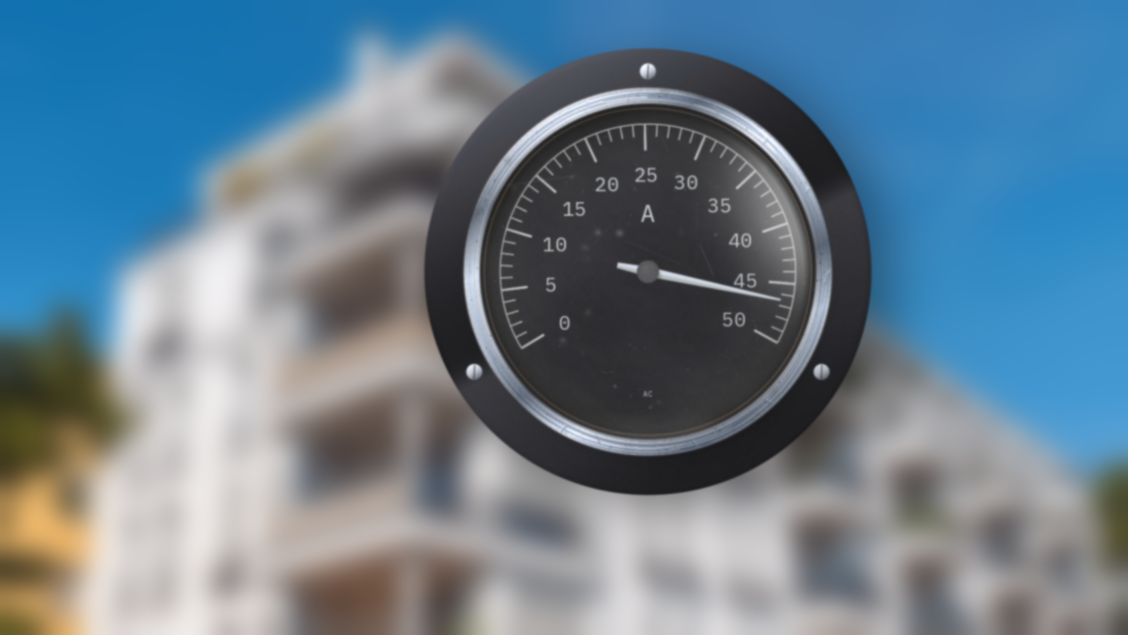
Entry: **46.5** A
